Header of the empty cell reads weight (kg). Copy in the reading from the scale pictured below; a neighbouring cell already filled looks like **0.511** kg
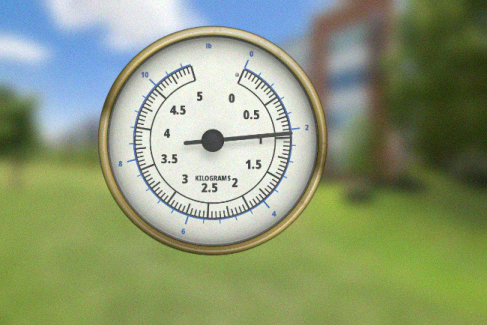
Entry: **0.95** kg
